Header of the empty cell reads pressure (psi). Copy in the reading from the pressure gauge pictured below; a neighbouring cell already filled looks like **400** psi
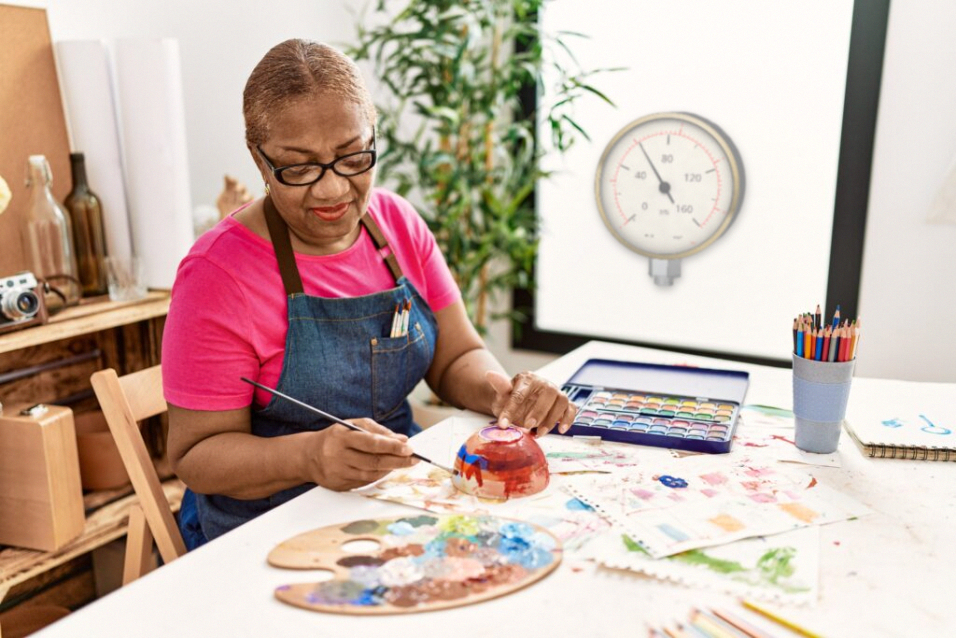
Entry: **60** psi
